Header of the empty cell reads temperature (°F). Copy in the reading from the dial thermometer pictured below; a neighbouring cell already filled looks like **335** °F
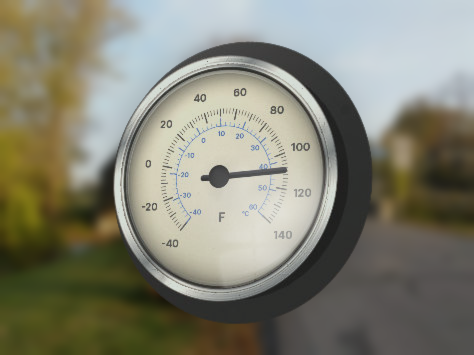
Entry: **110** °F
